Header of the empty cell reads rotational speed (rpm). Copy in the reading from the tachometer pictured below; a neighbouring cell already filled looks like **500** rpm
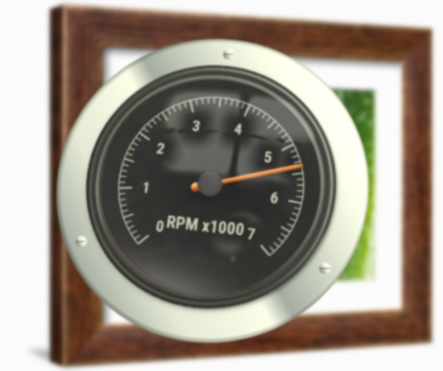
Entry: **5400** rpm
